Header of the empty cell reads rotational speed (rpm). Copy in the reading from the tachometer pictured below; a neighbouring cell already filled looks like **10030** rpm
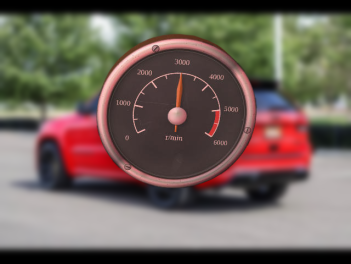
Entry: **3000** rpm
